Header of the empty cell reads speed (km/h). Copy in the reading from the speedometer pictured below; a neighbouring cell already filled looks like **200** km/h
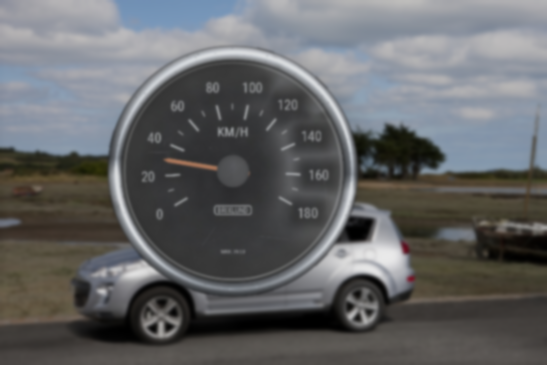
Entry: **30** km/h
